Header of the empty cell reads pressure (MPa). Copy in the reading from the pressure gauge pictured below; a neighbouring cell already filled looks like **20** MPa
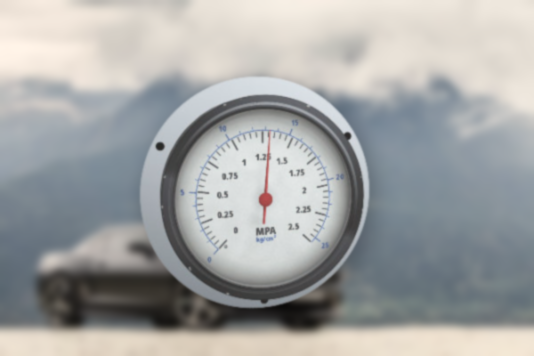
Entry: **1.3** MPa
